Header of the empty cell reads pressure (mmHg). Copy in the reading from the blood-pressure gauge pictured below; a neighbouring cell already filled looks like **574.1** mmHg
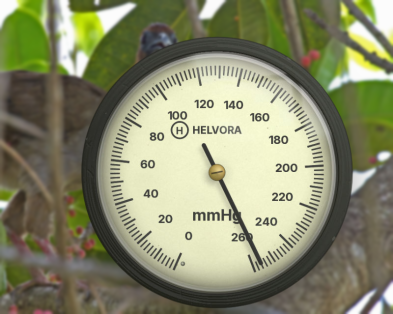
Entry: **256** mmHg
